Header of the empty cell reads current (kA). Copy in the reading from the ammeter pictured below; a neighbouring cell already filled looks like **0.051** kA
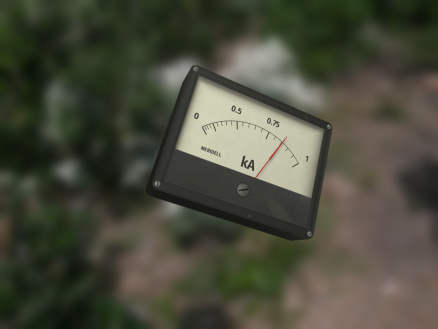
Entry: **0.85** kA
